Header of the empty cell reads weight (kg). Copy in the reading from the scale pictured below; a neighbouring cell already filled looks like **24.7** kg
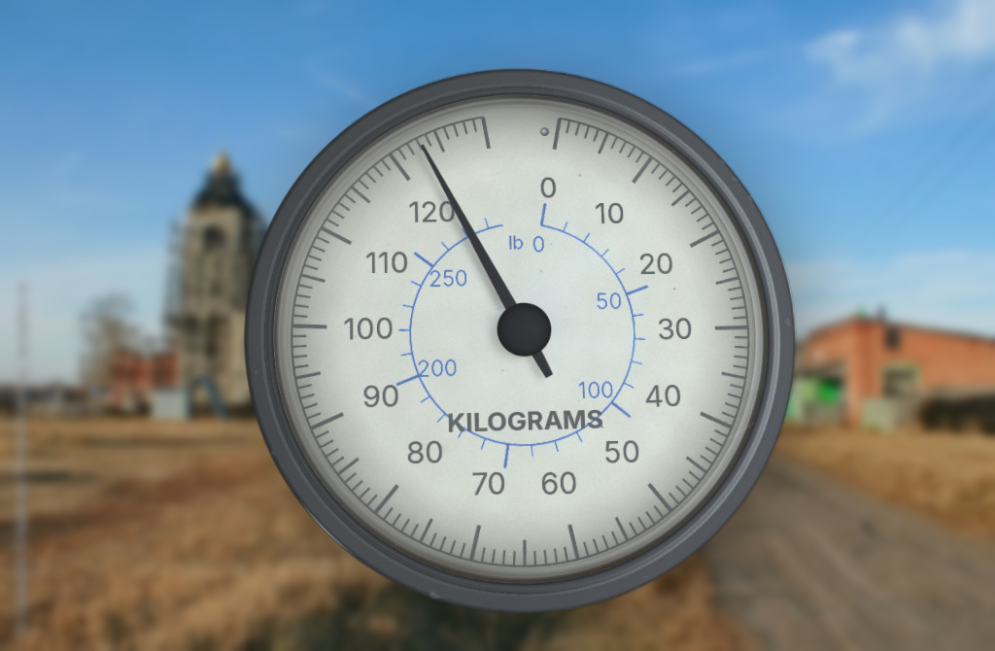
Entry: **123** kg
